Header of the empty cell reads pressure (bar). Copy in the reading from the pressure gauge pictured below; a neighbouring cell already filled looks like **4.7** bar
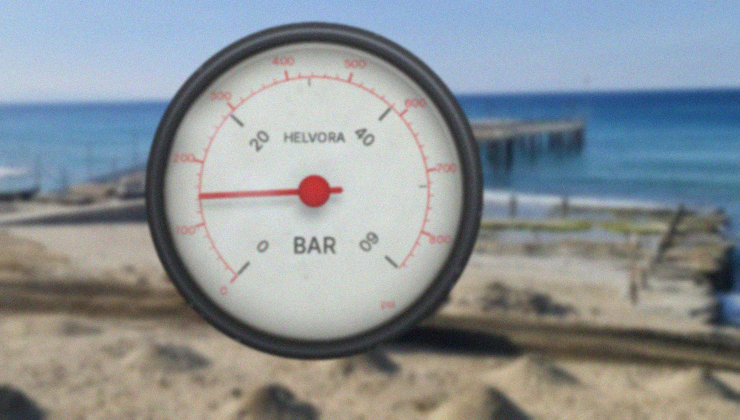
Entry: **10** bar
